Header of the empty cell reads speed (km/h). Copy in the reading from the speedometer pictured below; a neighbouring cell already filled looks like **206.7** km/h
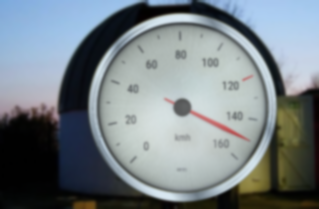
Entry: **150** km/h
